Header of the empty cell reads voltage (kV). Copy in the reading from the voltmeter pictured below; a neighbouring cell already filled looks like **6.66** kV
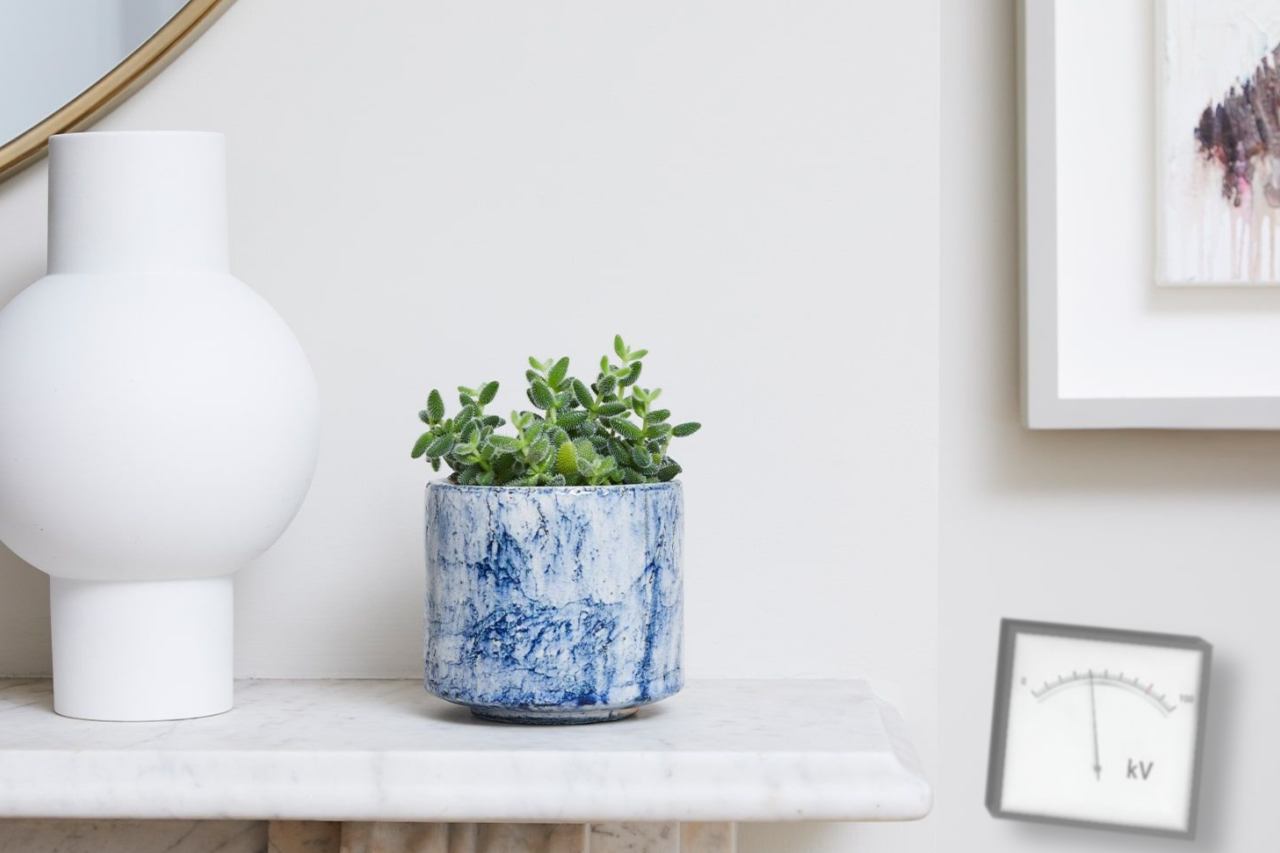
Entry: **40** kV
